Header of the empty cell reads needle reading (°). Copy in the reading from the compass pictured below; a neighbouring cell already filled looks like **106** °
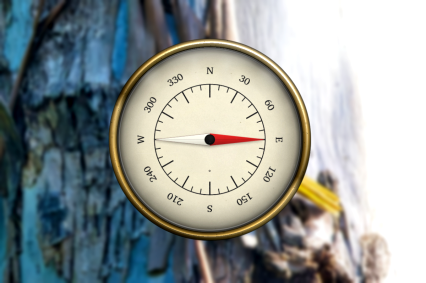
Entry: **90** °
